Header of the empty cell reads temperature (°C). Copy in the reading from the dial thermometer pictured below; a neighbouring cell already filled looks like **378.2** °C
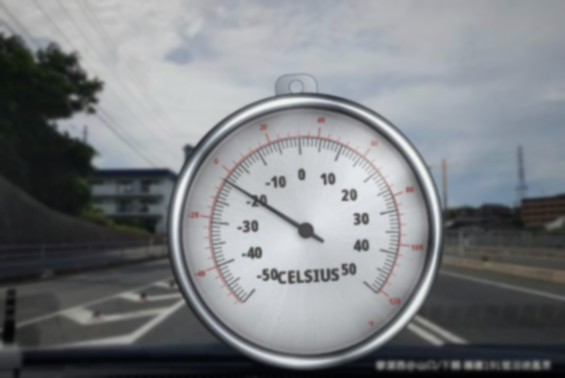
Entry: **-20** °C
